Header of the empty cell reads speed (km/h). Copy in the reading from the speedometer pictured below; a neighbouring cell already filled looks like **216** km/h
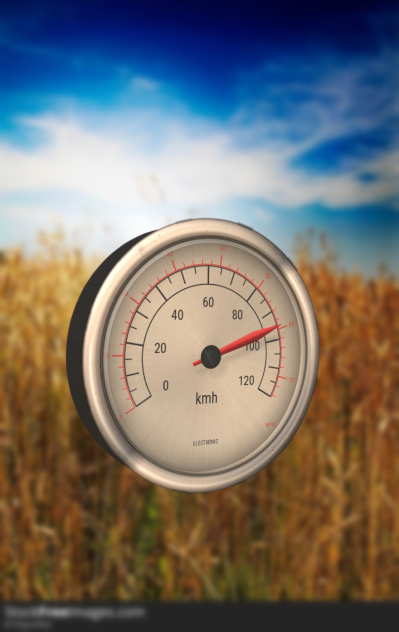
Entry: **95** km/h
